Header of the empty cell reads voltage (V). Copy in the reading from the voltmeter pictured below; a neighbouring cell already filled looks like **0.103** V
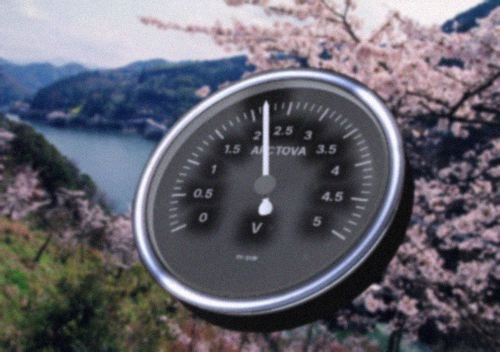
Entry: **2.2** V
